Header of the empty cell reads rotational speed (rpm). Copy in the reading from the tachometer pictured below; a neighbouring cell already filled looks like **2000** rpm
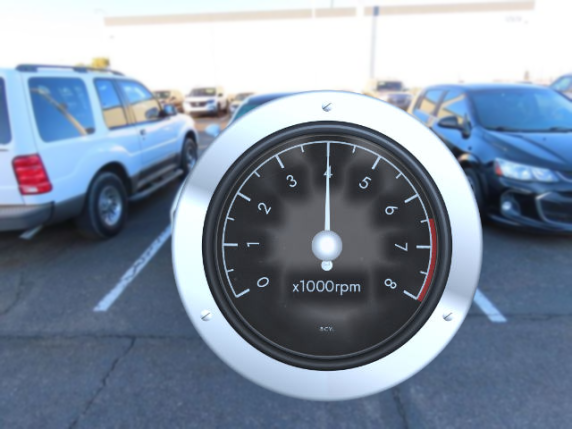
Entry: **4000** rpm
